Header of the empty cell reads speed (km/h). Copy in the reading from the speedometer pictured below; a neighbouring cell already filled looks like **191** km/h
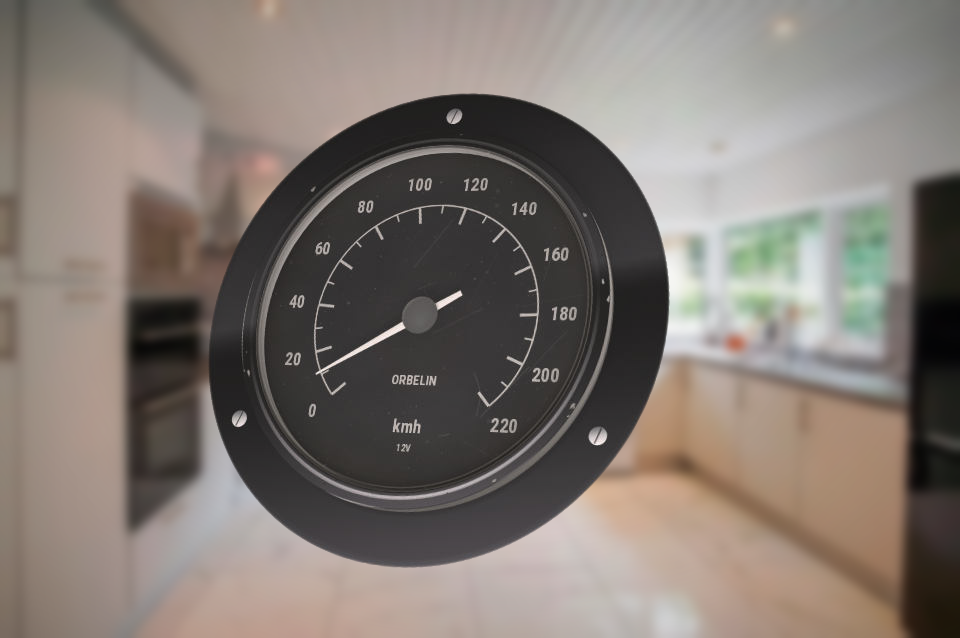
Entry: **10** km/h
